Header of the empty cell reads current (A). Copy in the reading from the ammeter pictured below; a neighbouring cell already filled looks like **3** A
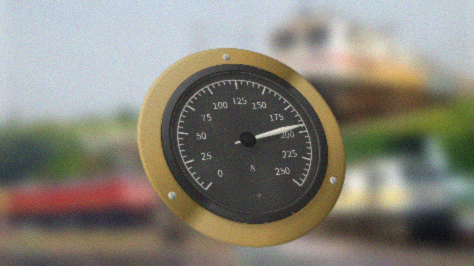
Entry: **195** A
